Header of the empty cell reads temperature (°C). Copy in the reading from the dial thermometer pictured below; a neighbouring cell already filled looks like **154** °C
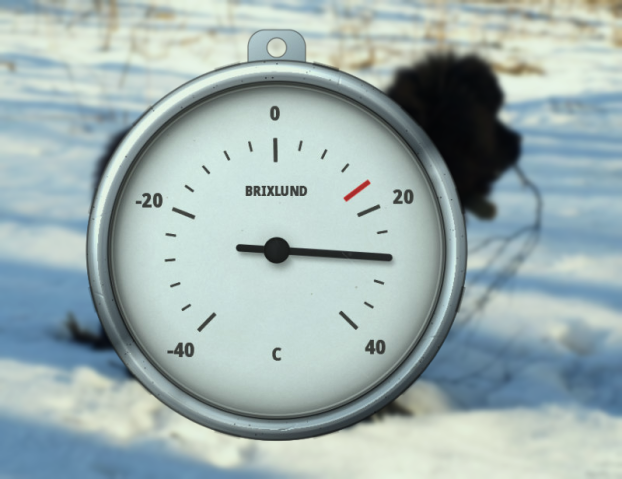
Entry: **28** °C
